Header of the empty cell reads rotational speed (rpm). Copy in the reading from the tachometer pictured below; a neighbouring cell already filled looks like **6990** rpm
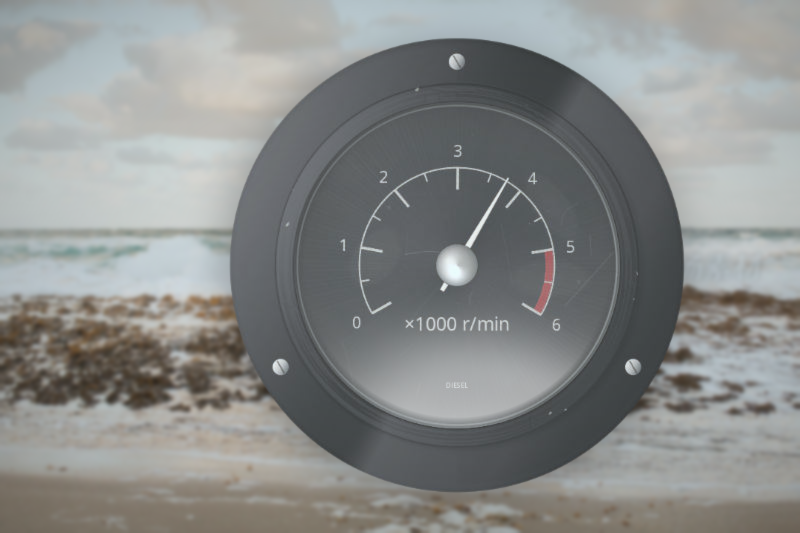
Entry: **3750** rpm
